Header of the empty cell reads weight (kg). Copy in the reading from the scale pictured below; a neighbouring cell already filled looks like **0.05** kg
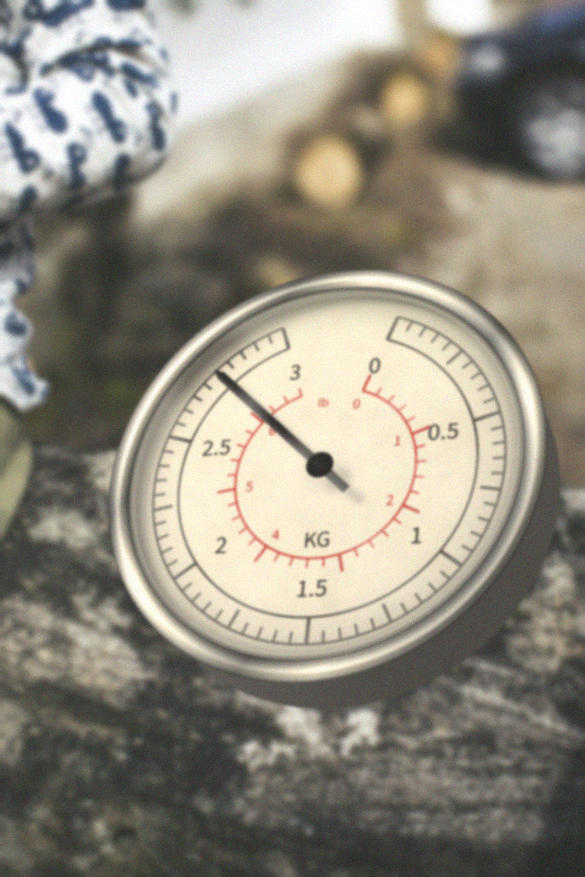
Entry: **2.75** kg
